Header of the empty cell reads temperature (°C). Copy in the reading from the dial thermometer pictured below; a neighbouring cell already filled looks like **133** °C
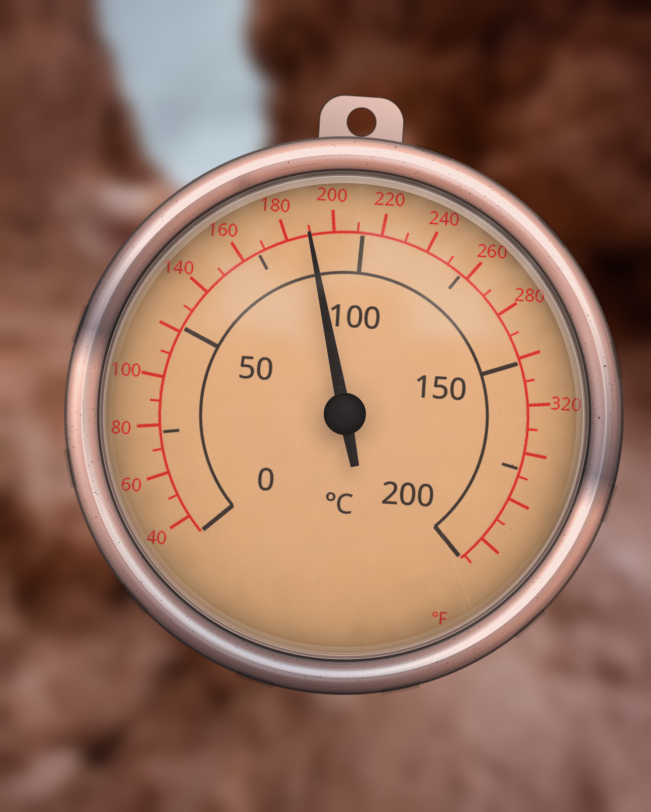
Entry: **87.5** °C
